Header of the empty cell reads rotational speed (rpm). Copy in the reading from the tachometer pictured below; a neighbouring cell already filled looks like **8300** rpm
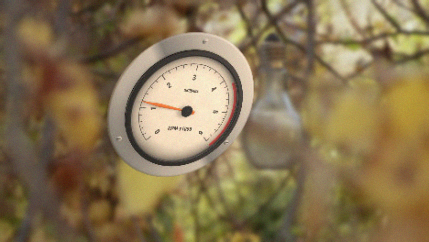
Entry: **1200** rpm
